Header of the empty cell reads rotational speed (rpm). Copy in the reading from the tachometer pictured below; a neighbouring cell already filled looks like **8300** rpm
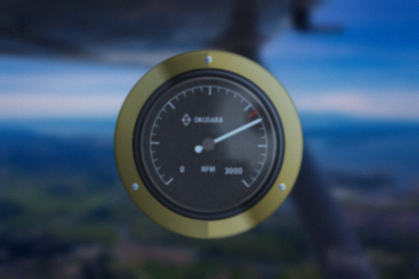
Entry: **2200** rpm
